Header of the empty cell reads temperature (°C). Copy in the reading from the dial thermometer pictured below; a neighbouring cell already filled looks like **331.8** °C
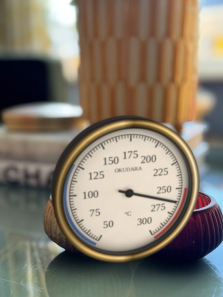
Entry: **262.5** °C
